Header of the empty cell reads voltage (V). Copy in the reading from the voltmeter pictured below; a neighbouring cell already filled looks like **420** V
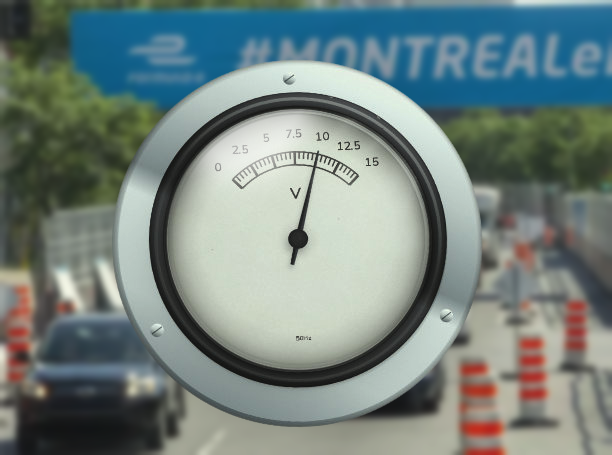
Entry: **10** V
